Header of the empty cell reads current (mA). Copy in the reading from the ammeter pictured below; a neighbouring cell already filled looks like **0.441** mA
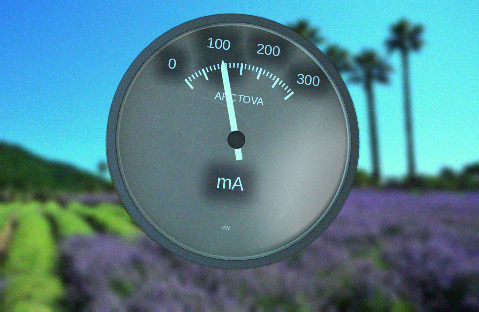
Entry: **100** mA
